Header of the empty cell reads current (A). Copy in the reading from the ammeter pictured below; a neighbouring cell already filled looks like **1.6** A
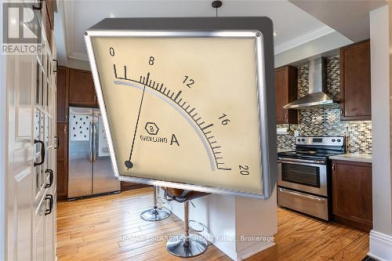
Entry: **8** A
